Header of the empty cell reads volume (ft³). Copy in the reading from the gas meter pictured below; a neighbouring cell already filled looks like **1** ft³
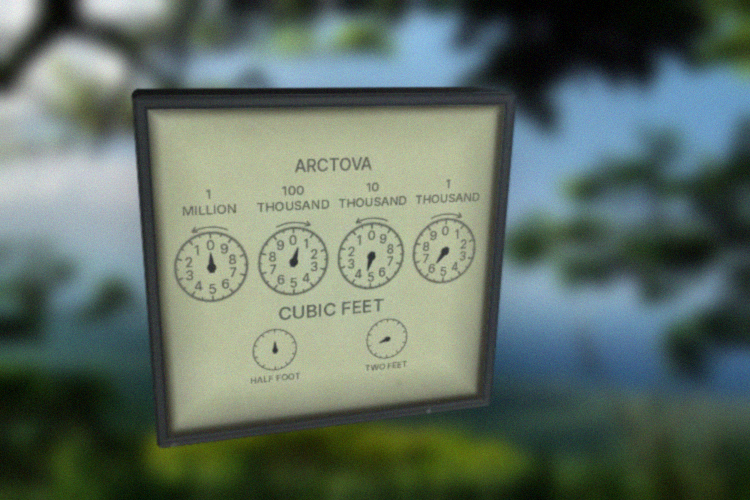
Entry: **4600** ft³
